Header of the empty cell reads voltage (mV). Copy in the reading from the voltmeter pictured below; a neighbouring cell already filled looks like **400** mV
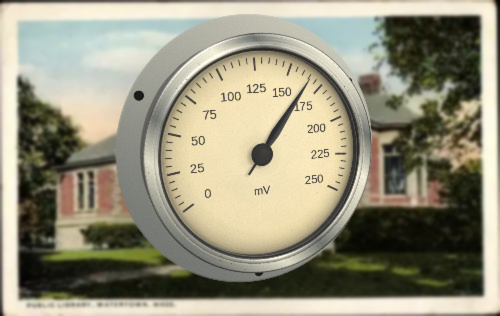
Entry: **165** mV
